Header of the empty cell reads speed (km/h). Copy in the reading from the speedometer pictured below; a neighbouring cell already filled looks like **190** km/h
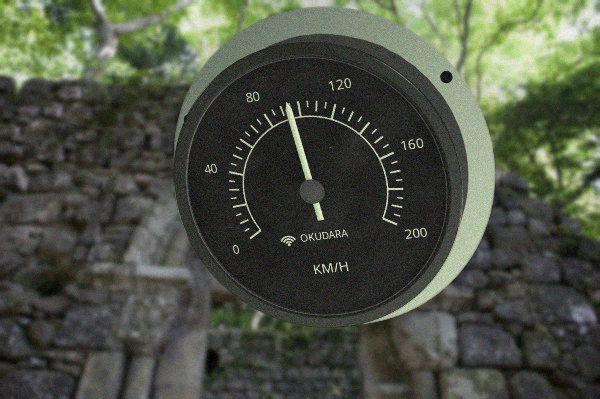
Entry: **95** km/h
